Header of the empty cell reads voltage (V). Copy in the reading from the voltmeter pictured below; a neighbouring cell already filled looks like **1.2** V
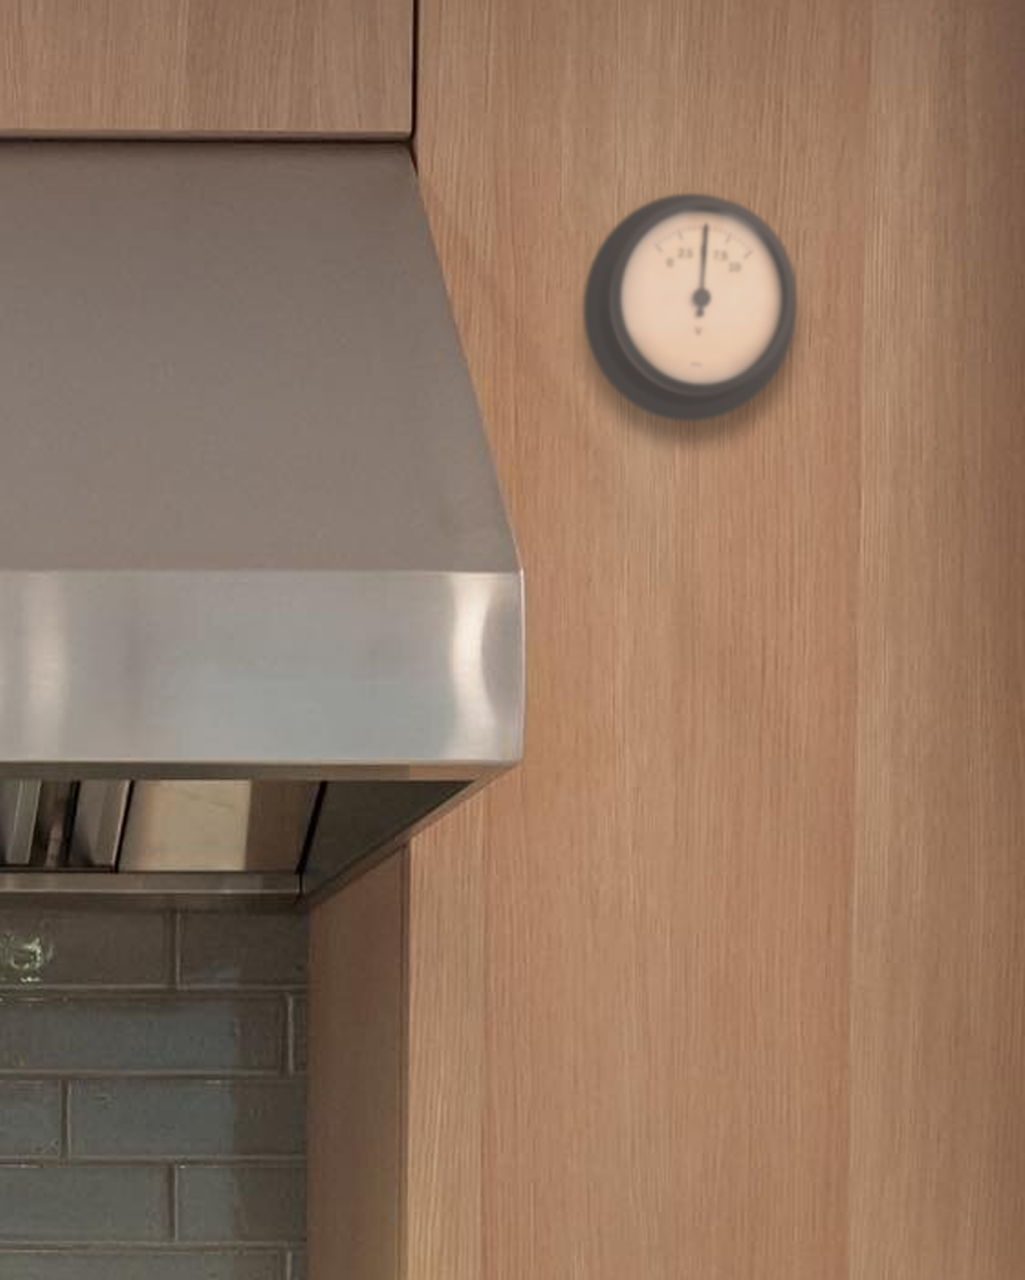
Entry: **5** V
